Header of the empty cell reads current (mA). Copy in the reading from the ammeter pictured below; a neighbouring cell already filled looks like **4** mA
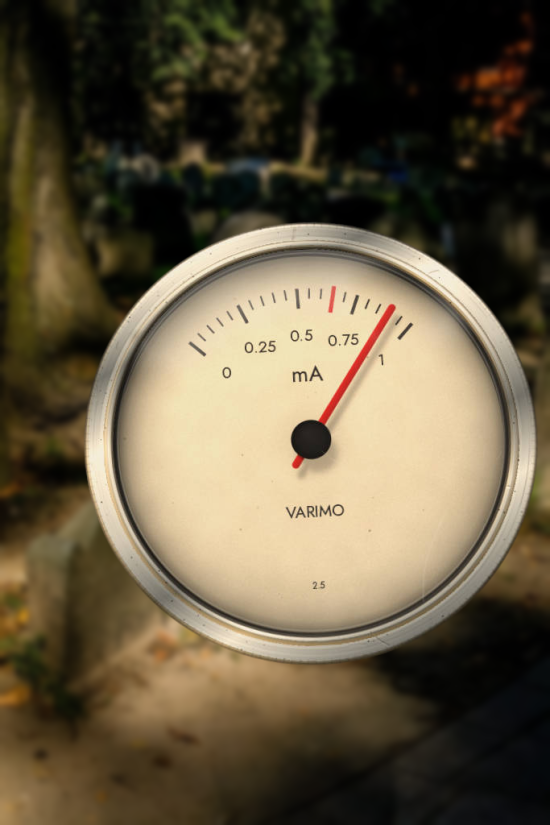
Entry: **0.9** mA
